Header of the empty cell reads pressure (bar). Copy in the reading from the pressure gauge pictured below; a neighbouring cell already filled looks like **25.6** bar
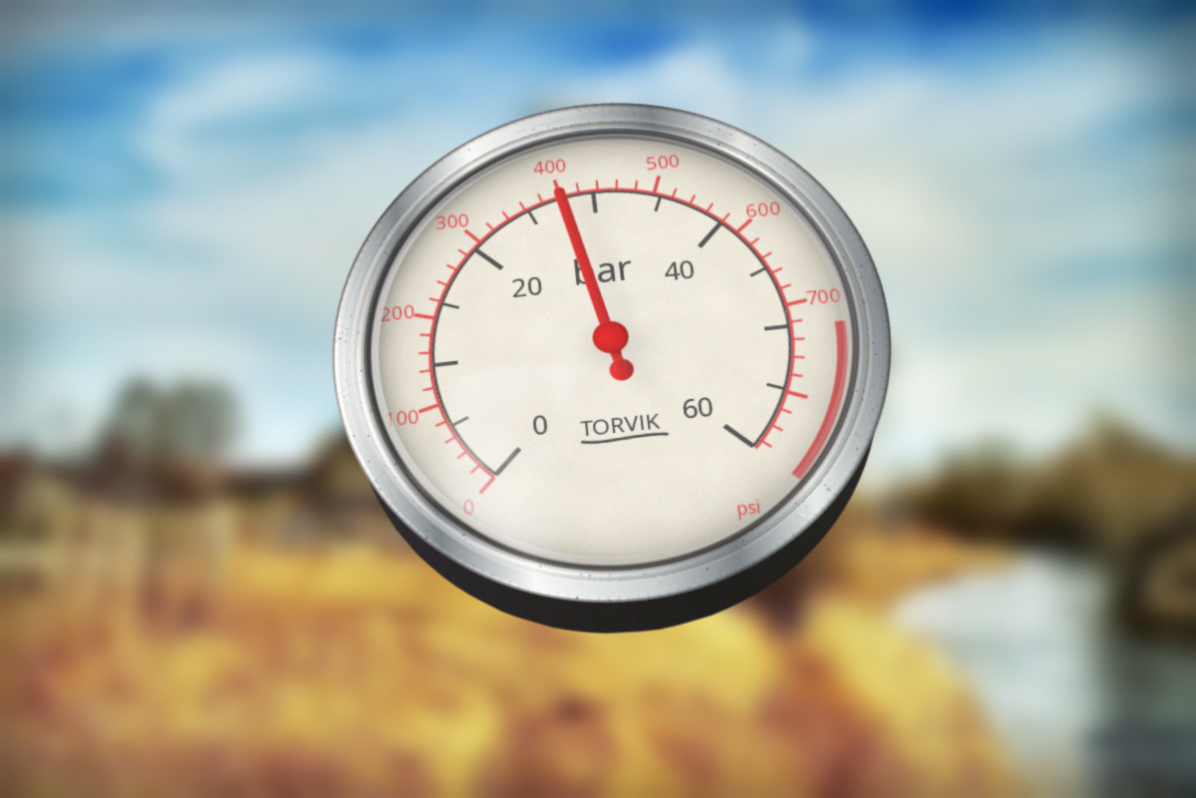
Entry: **27.5** bar
